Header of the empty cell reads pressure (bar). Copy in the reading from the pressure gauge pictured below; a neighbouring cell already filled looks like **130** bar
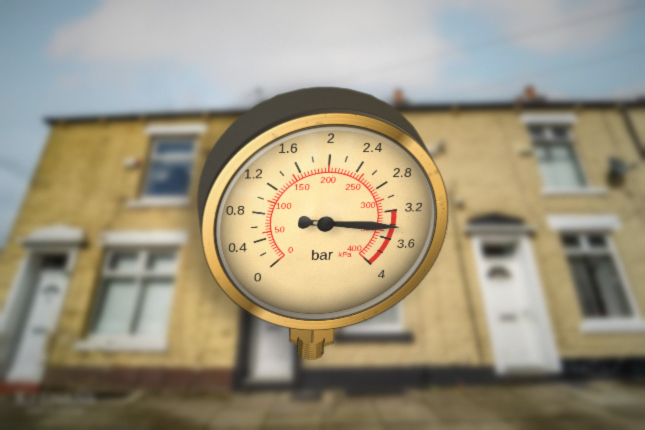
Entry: **3.4** bar
